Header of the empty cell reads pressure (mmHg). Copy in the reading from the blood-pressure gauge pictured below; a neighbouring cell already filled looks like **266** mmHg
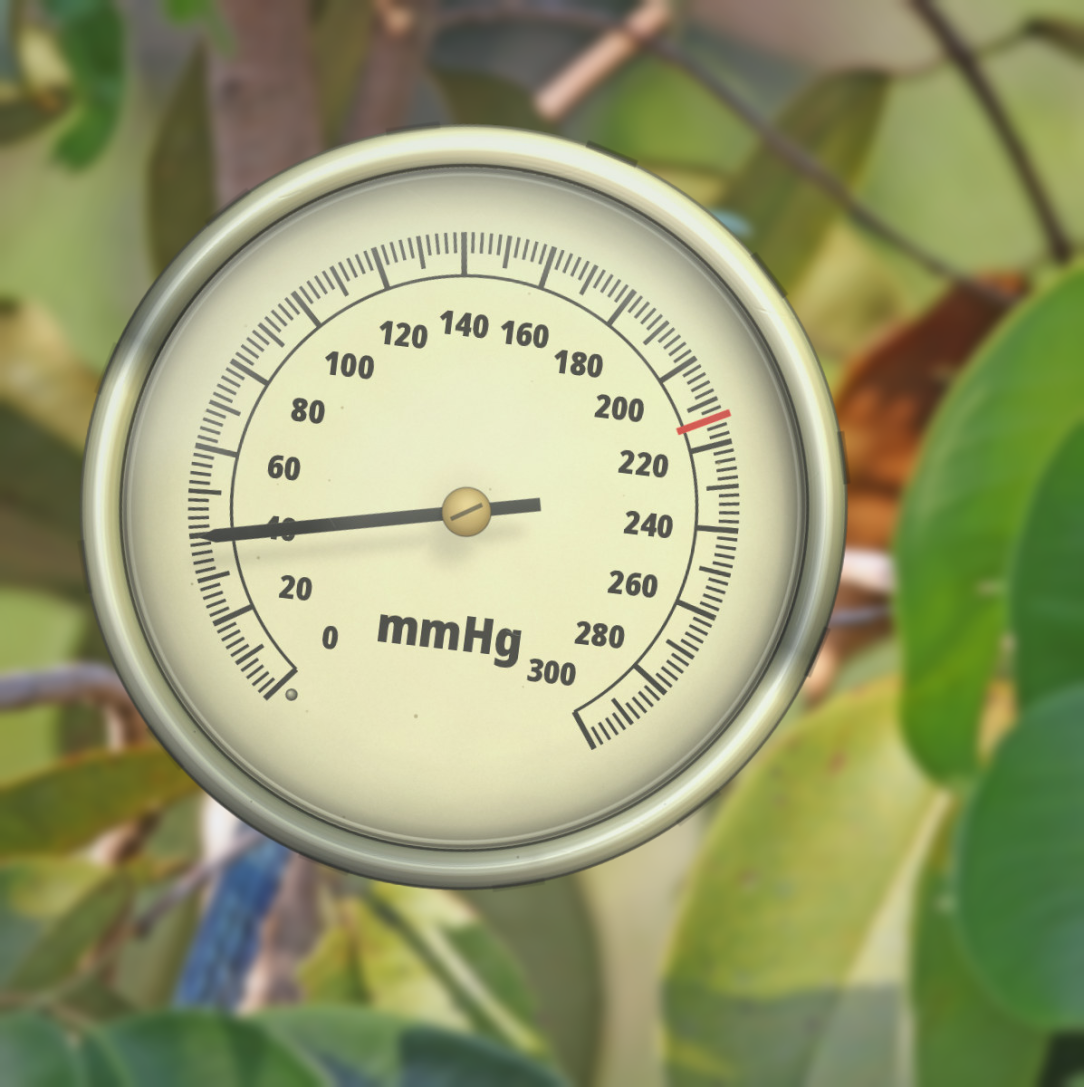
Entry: **40** mmHg
